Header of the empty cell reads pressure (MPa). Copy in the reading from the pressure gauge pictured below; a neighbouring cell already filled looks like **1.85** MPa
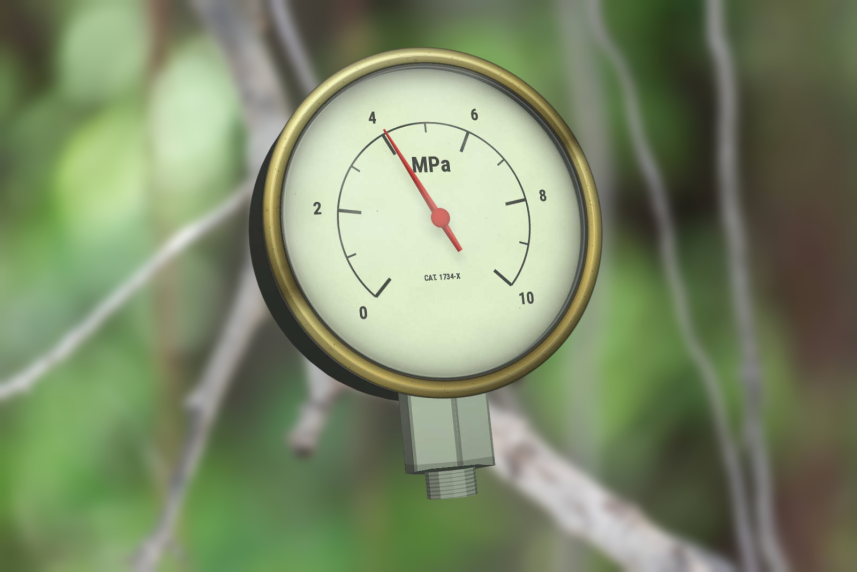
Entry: **4** MPa
